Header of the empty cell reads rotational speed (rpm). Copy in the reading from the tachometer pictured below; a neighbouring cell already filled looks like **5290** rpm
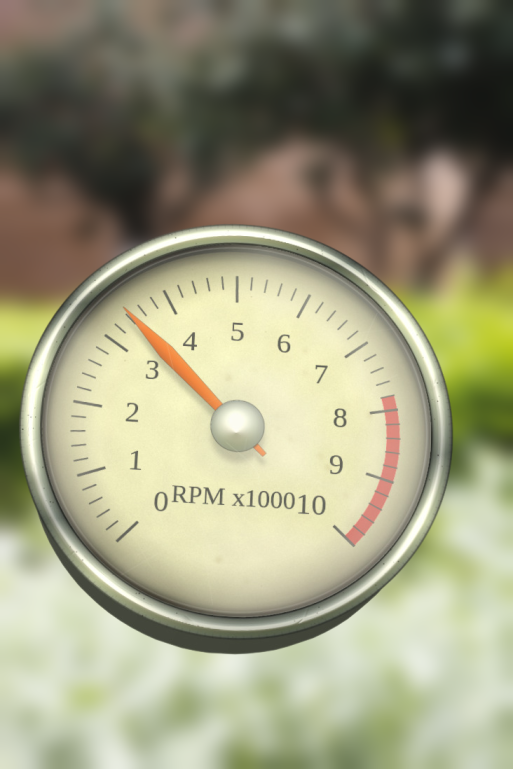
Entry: **3400** rpm
